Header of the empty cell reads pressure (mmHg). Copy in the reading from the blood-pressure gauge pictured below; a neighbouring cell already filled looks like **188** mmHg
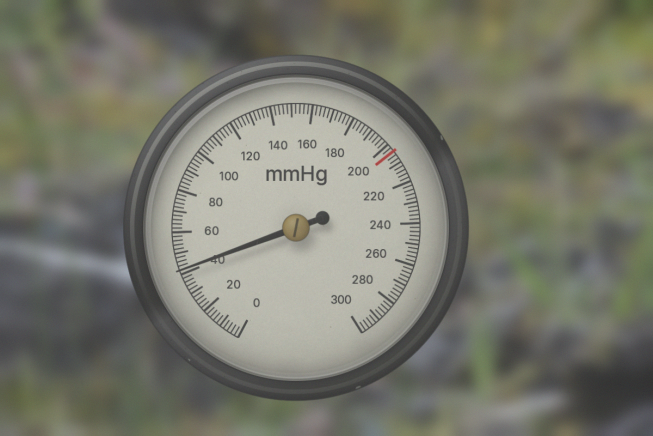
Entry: **42** mmHg
